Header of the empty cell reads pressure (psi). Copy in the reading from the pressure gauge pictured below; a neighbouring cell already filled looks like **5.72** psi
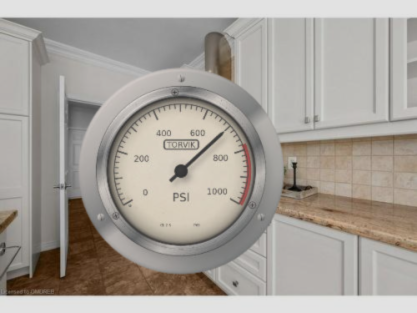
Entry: **700** psi
